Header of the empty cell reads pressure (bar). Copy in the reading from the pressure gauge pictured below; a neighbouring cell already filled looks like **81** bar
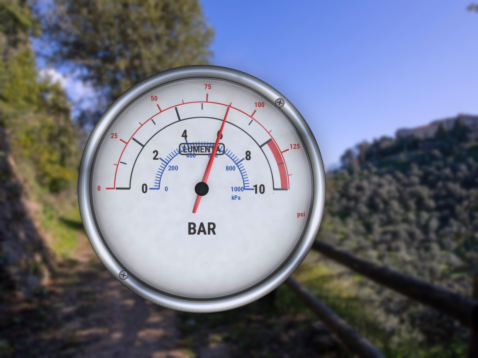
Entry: **6** bar
